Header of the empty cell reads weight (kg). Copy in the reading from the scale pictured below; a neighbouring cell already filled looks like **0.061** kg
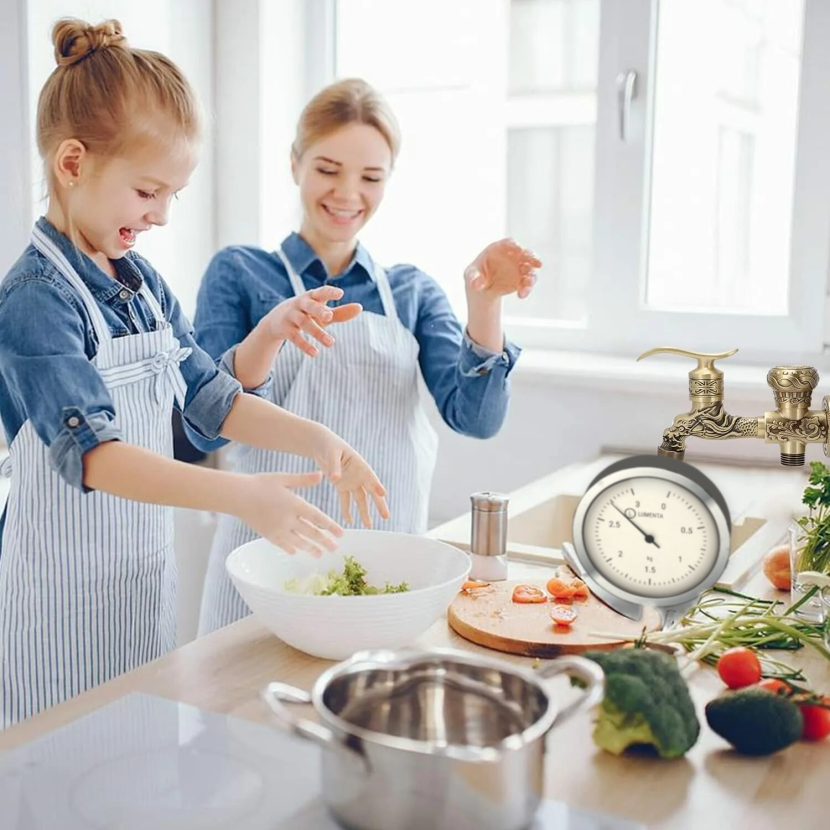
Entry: **2.75** kg
